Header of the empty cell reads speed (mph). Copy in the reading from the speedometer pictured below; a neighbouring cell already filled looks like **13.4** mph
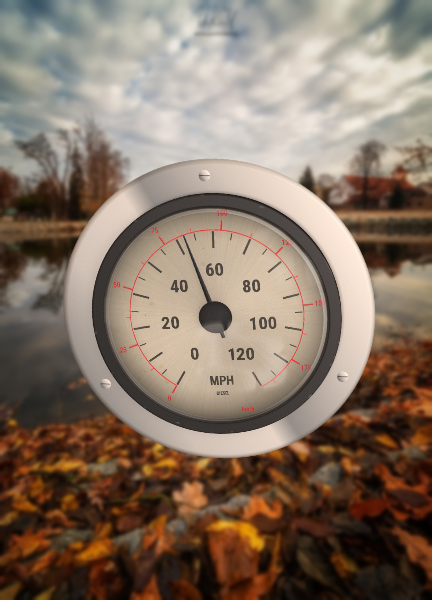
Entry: **52.5** mph
